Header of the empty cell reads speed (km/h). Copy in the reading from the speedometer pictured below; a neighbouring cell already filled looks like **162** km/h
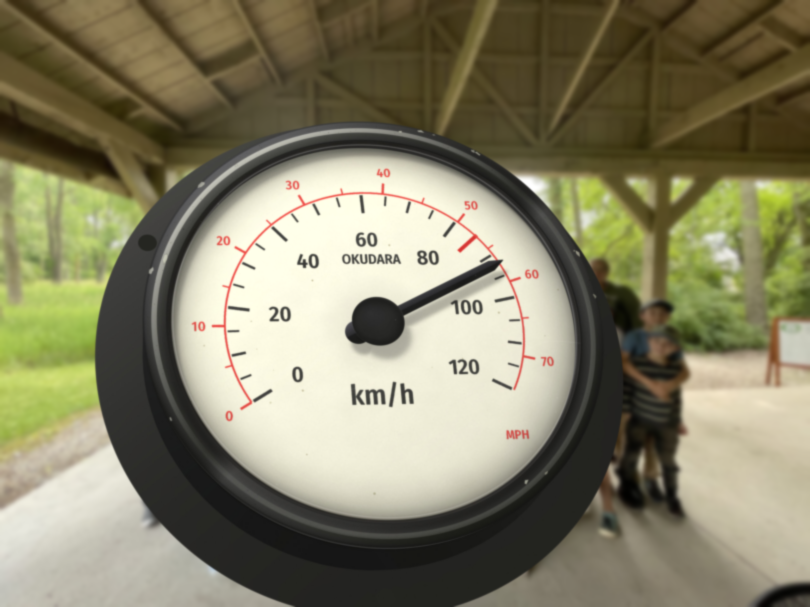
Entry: **92.5** km/h
